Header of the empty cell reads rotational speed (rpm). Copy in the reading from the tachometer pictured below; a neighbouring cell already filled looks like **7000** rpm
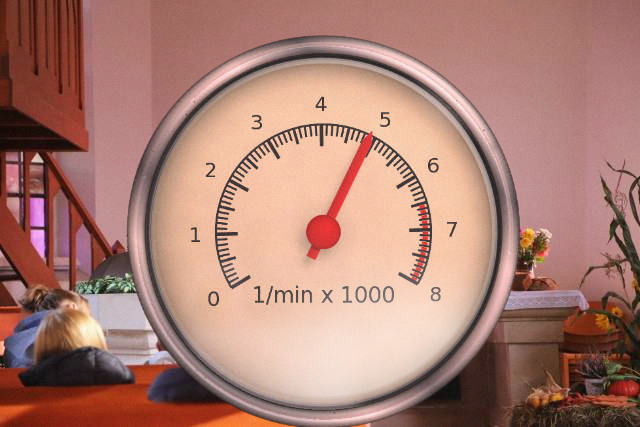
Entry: **4900** rpm
